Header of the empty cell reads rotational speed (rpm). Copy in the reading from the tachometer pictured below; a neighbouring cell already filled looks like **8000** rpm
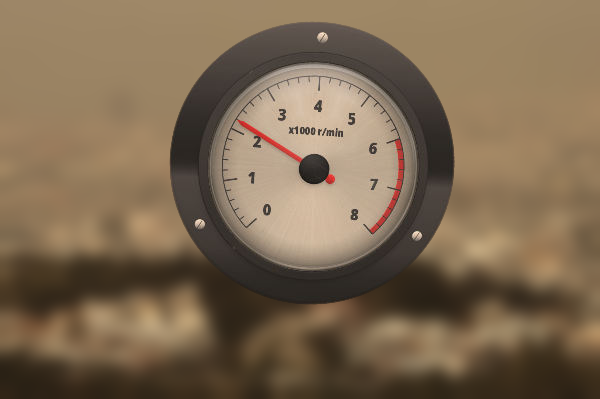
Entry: **2200** rpm
